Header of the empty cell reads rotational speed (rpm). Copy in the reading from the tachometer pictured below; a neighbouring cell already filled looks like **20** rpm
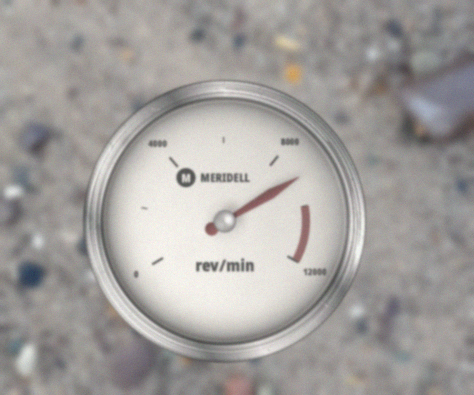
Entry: **9000** rpm
